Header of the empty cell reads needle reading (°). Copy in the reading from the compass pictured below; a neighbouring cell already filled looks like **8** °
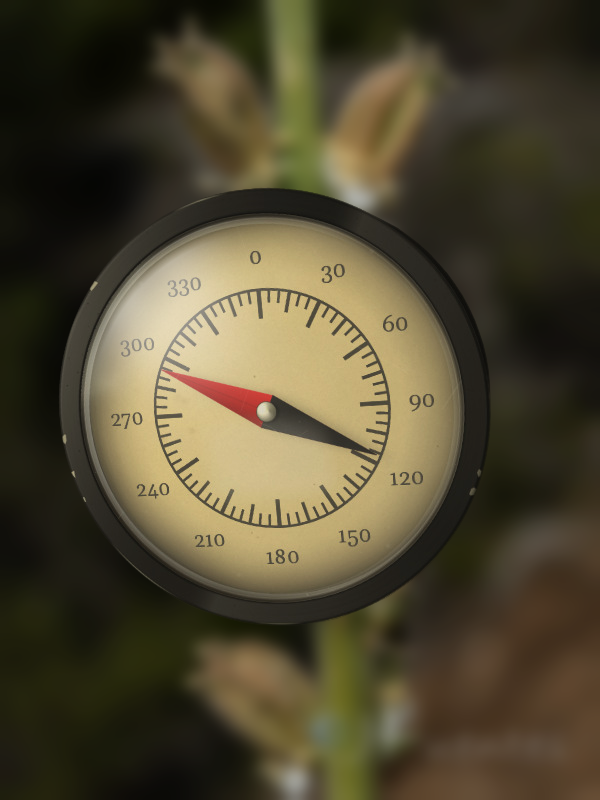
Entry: **295** °
